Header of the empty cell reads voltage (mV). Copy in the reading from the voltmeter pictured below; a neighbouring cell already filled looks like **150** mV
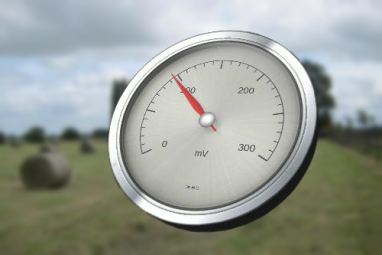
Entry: **95** mV
